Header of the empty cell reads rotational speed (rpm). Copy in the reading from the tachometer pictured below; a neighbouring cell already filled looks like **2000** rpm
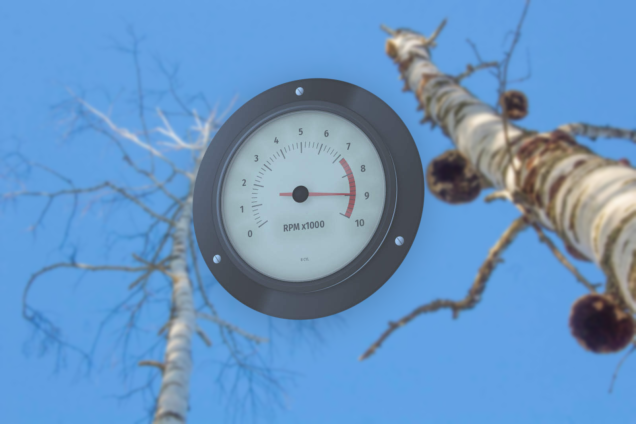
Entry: **9000** rpm
